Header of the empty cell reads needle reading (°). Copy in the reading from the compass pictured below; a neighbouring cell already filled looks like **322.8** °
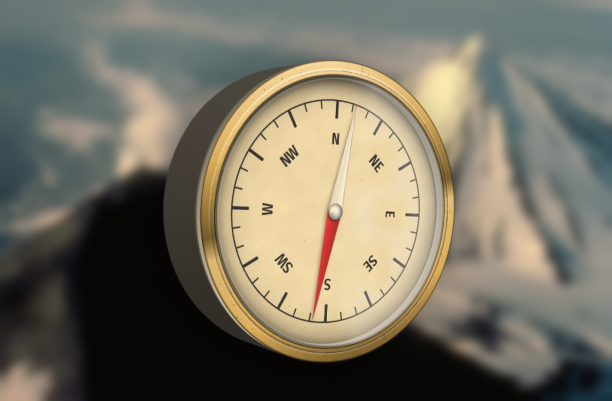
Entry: **190** °
